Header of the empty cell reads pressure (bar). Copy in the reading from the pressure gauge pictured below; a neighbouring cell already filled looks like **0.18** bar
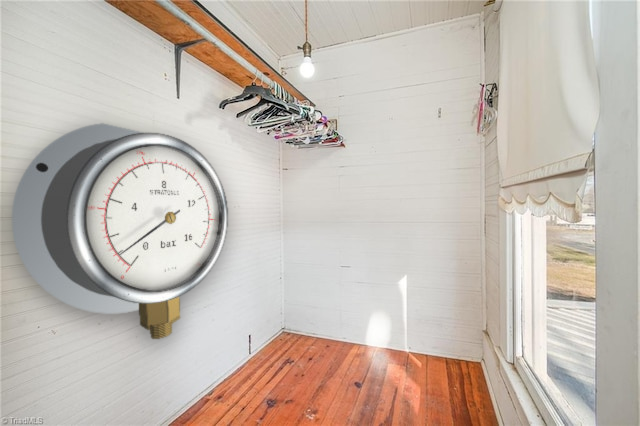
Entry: **1** bar
